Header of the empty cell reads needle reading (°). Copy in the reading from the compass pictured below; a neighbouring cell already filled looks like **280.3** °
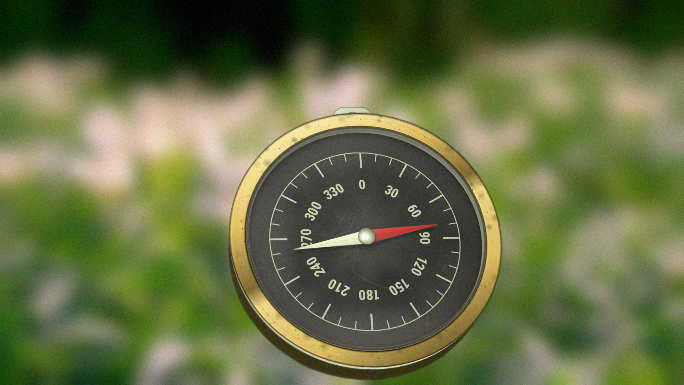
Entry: **80** °
